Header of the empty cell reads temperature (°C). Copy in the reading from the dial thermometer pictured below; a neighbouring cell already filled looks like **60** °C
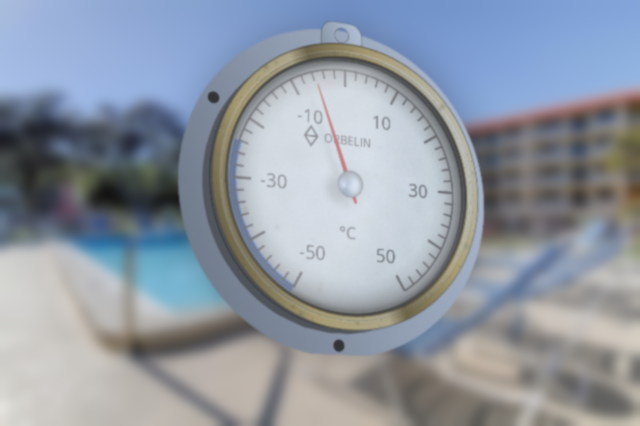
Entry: **-6** °C
